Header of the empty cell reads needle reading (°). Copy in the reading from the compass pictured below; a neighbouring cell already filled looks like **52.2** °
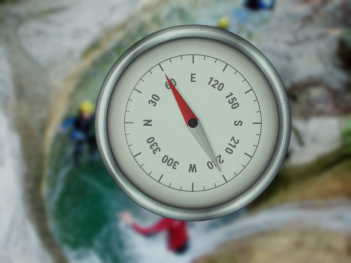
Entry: **60** °
